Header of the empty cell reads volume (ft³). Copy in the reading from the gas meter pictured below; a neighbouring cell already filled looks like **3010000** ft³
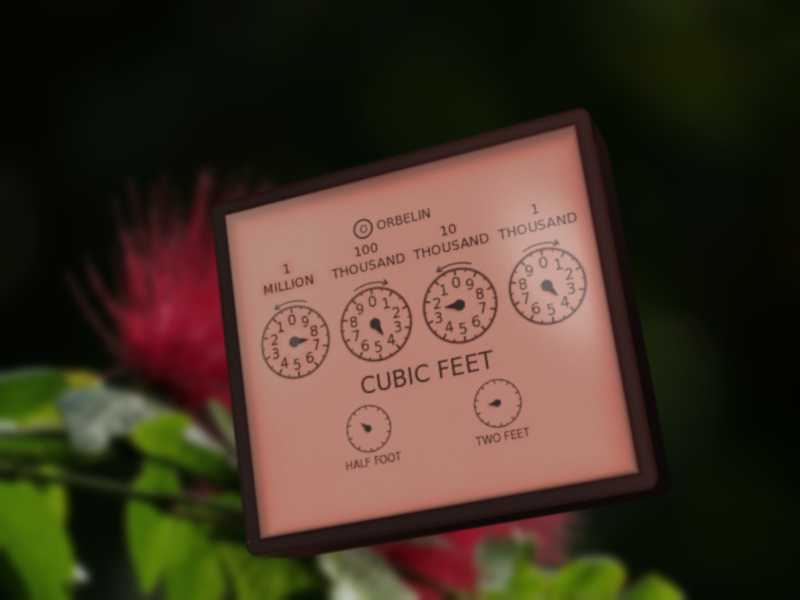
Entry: **742400** ft³
